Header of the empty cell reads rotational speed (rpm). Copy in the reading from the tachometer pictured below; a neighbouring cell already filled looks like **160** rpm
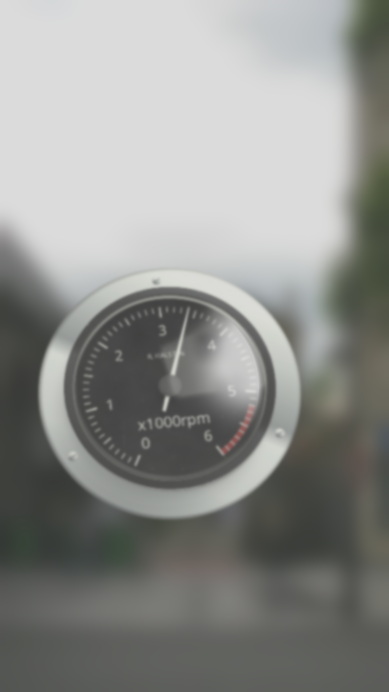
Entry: **3400** rpm
